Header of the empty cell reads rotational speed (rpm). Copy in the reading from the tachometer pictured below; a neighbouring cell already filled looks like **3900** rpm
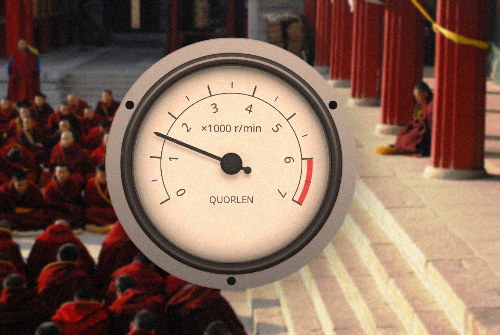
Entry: **1500** rpm
